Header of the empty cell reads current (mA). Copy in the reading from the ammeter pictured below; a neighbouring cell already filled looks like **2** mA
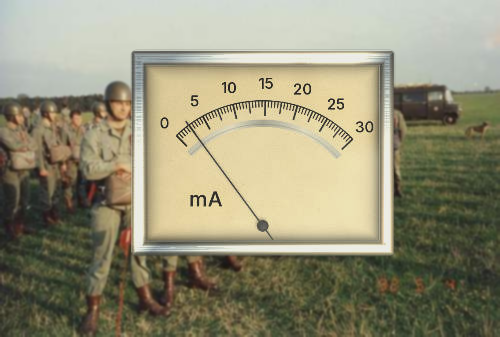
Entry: **2.5** mA
